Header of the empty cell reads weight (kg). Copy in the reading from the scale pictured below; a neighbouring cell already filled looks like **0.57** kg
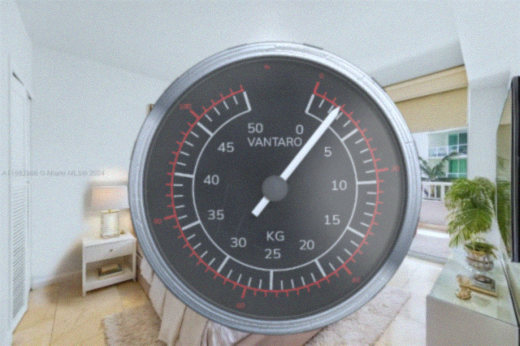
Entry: **2.5** kg
